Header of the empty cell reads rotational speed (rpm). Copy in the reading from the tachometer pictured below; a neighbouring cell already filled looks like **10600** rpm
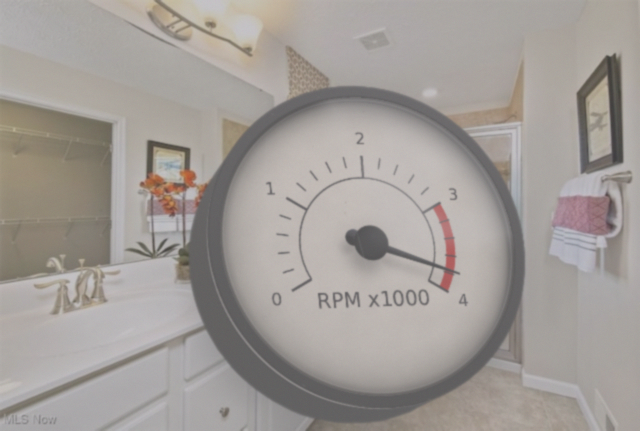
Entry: **3800** rpm
